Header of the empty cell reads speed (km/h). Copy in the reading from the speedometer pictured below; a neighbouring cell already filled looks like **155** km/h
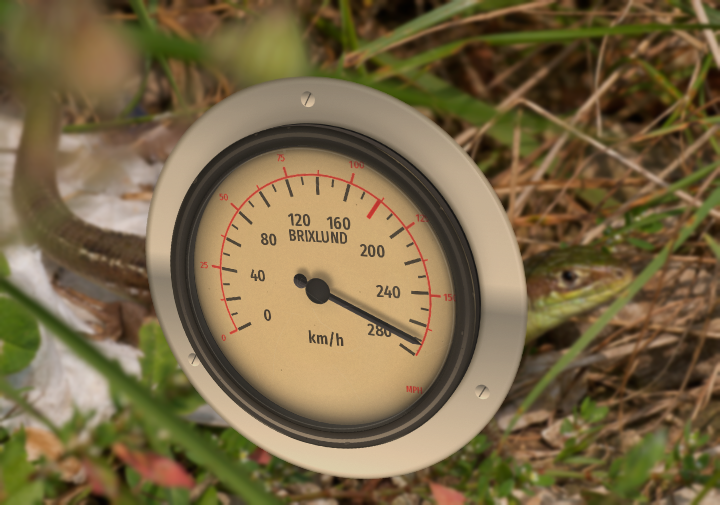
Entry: **270** km/h
